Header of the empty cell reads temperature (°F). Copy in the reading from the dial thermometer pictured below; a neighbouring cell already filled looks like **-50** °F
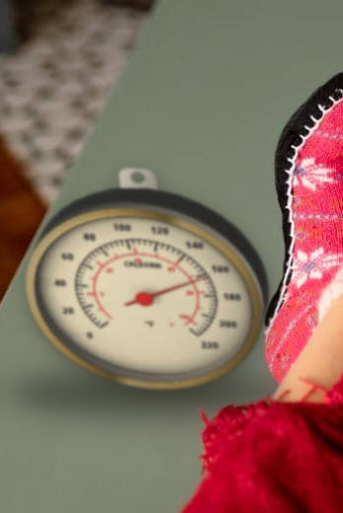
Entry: **160** °F
